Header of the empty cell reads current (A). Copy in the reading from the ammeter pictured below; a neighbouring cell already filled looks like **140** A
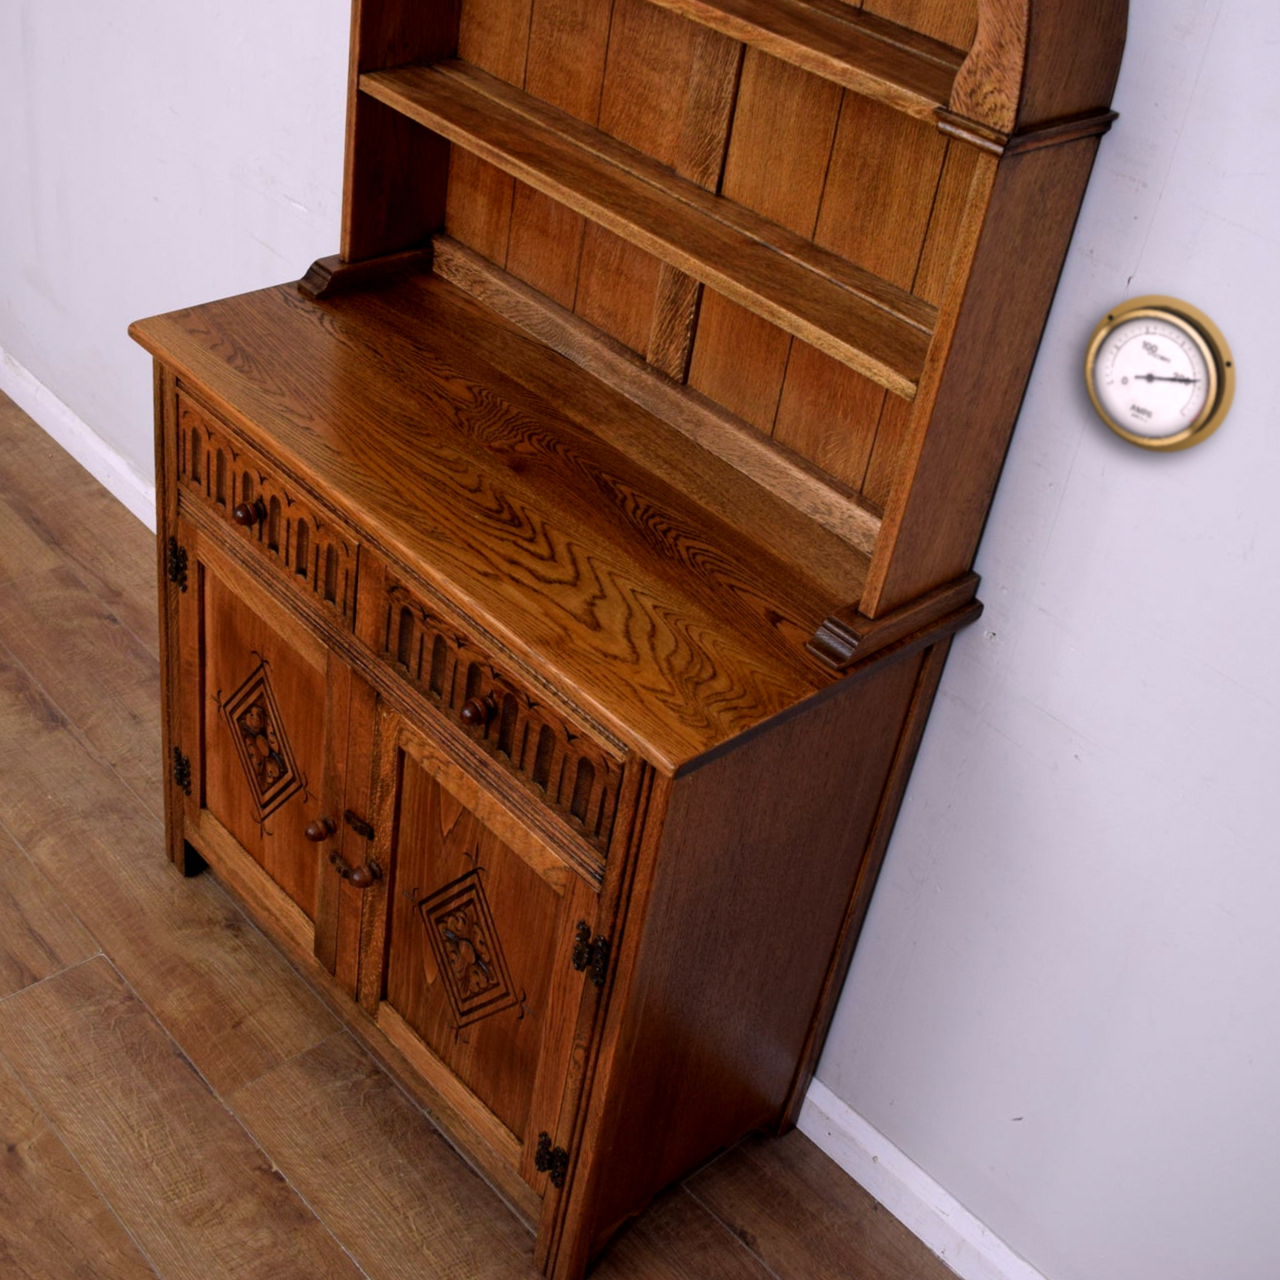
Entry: **200** A
